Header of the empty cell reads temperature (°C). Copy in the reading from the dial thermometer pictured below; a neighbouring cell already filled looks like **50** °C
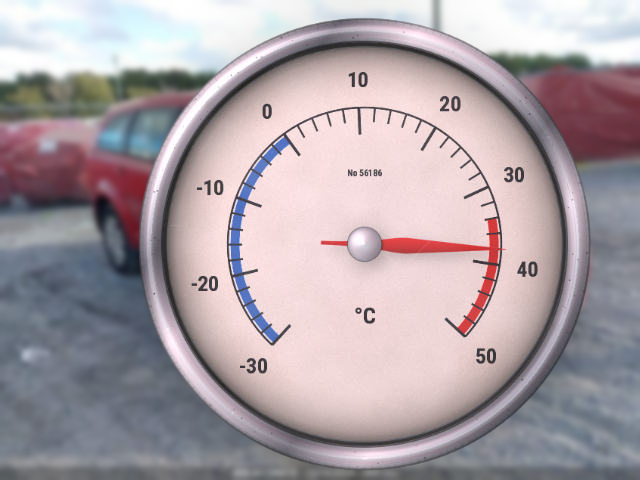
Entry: **38** °C
